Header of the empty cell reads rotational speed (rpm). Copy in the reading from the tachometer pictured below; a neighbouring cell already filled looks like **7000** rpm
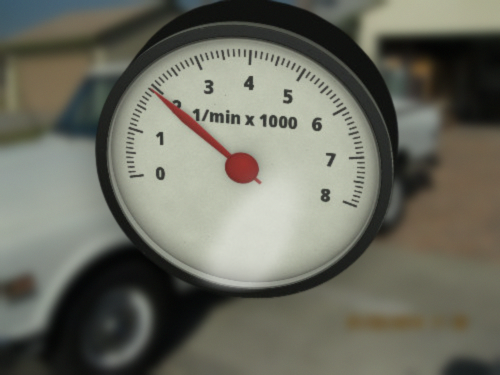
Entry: **2000** rpm
